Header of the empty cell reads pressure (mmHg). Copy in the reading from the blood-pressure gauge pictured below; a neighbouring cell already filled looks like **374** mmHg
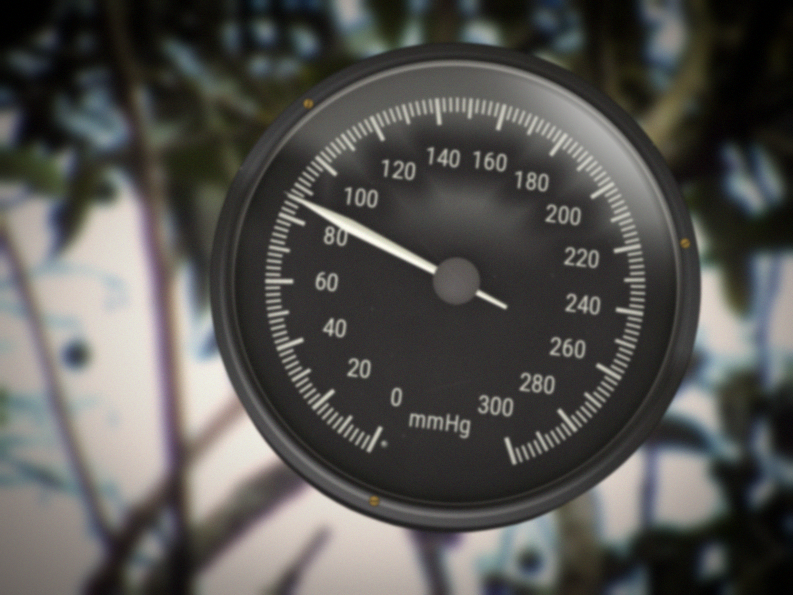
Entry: **86** mmHg
